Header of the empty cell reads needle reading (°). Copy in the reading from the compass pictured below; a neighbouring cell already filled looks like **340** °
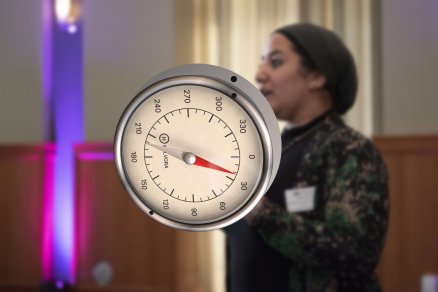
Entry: **20** °
